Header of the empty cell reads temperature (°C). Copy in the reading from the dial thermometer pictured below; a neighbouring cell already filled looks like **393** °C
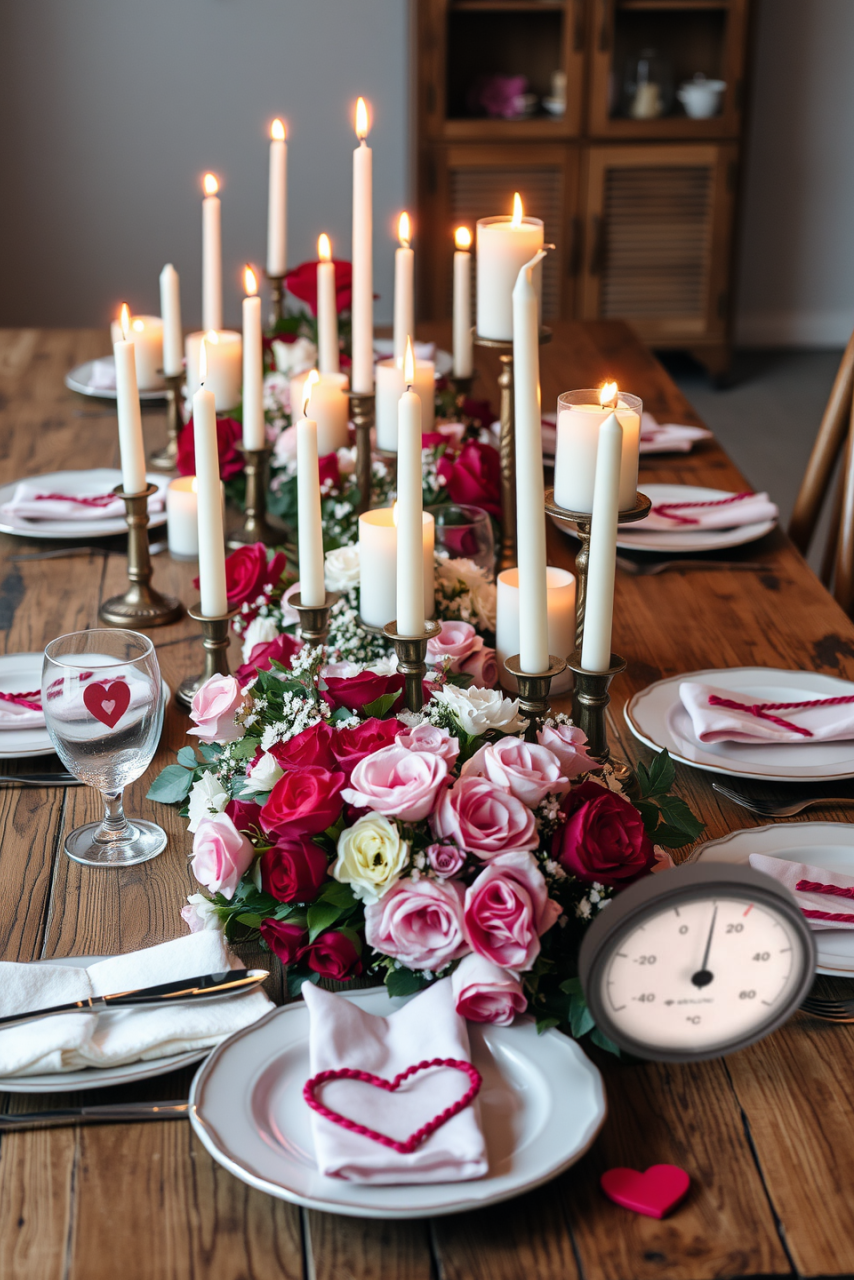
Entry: **10** °C
